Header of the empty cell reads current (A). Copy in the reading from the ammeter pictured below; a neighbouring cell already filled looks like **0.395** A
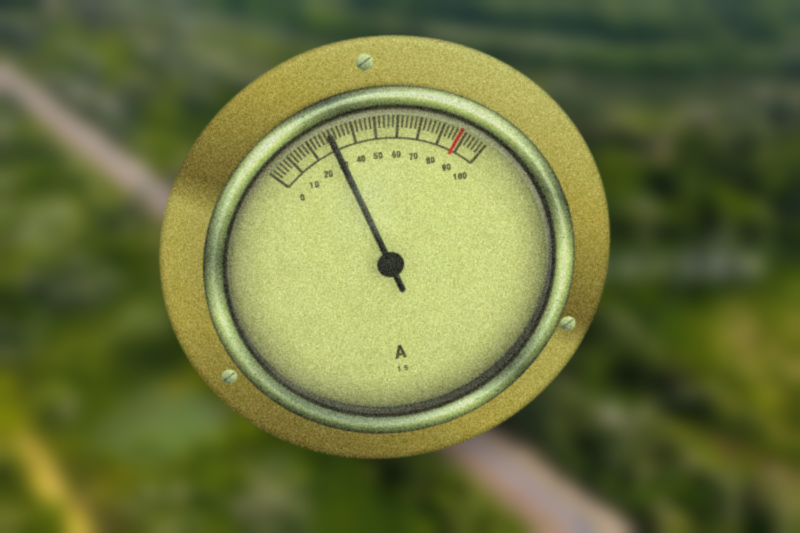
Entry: **30** A
